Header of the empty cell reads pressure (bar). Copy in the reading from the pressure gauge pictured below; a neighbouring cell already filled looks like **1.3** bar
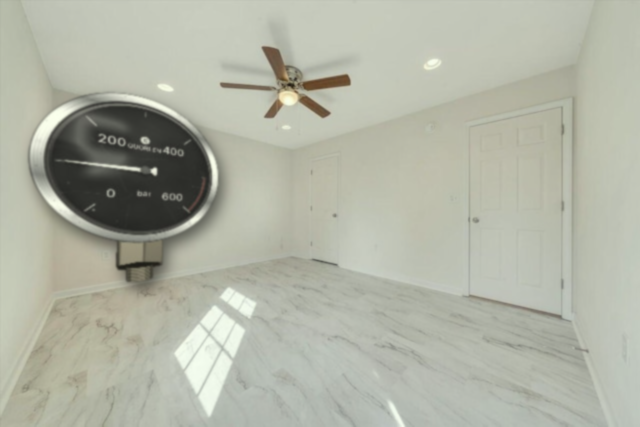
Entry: **100** bar
